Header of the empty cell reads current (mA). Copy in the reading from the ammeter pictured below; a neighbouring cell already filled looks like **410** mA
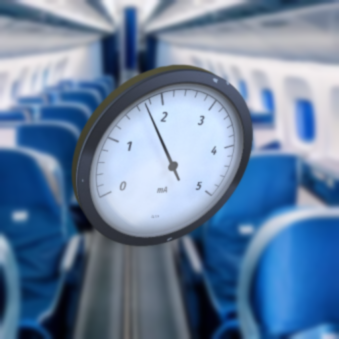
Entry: **1.7** mA
